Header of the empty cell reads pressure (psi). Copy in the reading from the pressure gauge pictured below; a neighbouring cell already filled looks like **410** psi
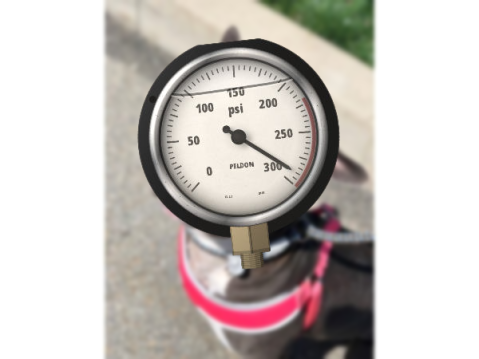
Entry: **290** psi
